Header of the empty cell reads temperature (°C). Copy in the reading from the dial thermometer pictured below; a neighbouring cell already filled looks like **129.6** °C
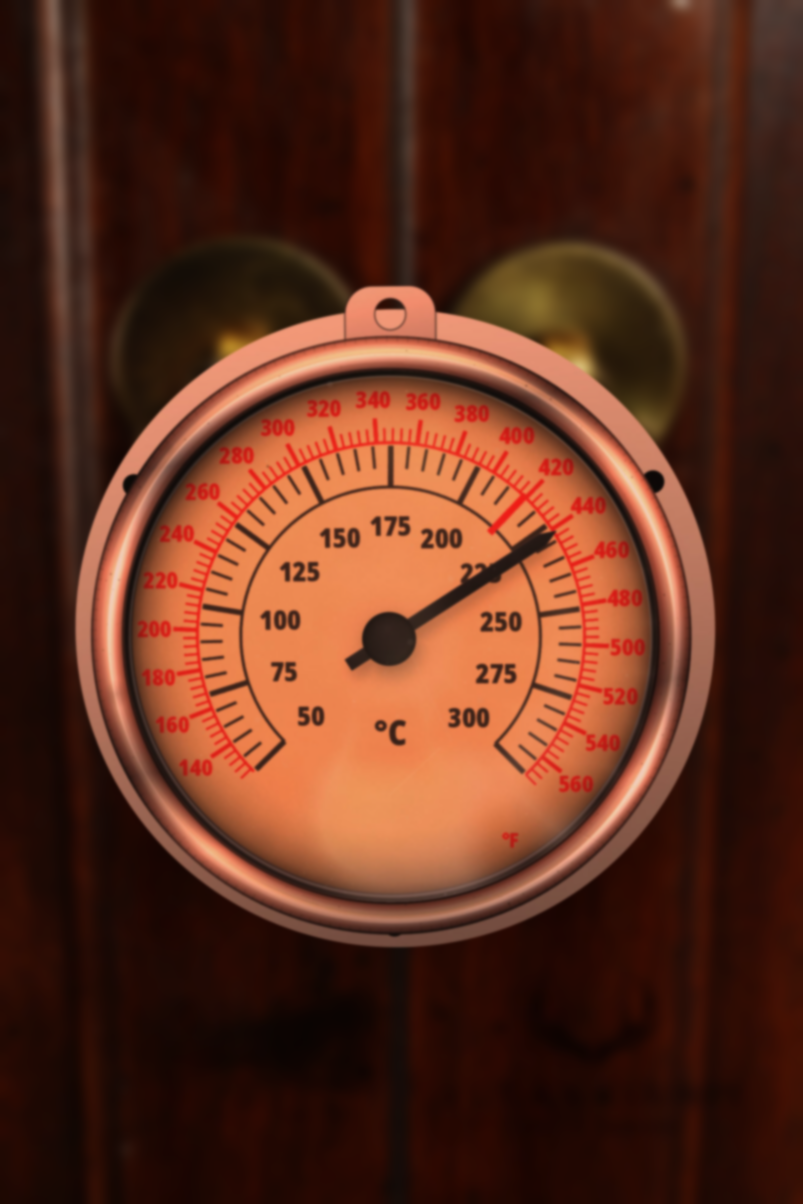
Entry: **227.5** °C
